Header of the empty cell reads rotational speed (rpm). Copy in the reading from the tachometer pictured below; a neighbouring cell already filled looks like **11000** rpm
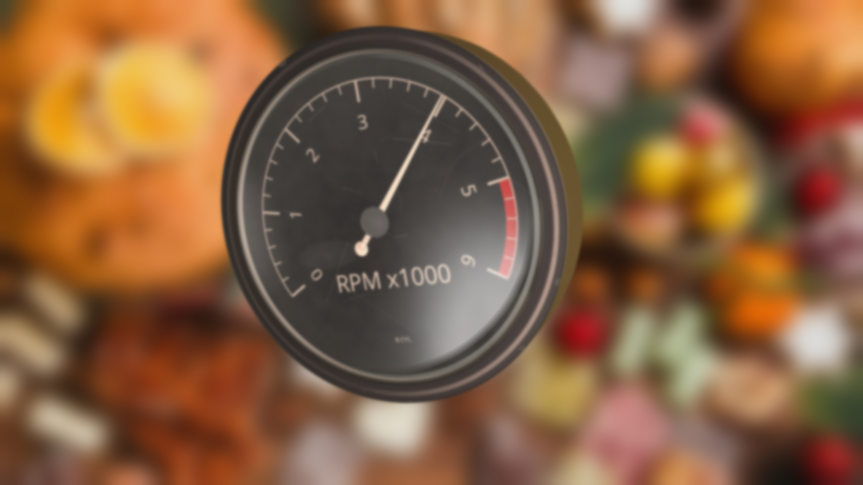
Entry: **4000** rpm
